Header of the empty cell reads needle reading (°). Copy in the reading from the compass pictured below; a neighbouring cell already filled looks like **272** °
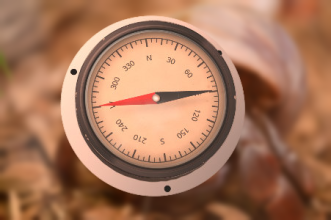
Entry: **270** °
